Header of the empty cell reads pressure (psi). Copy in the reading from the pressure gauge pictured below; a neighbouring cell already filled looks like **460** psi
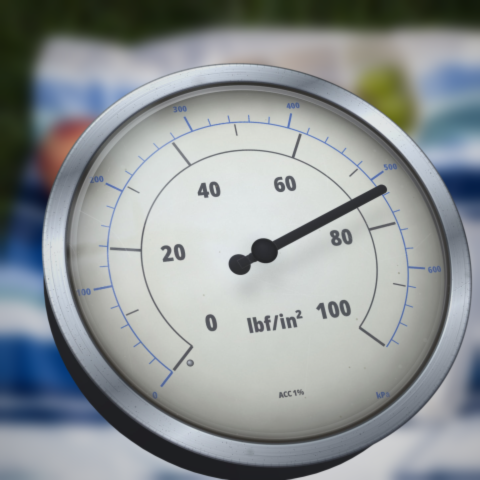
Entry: **75** psi
